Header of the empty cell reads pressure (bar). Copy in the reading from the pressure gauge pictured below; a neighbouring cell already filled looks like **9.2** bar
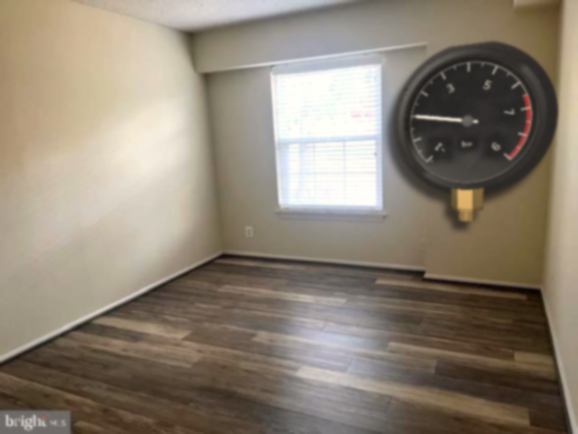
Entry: **1** bar
